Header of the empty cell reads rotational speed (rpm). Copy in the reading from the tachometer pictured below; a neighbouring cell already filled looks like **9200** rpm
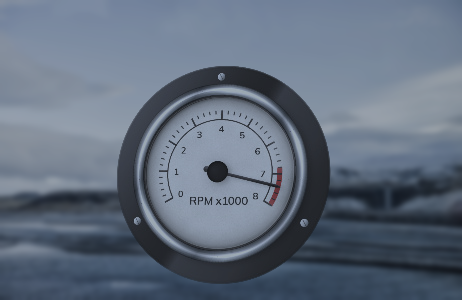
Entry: **7400** rpm
